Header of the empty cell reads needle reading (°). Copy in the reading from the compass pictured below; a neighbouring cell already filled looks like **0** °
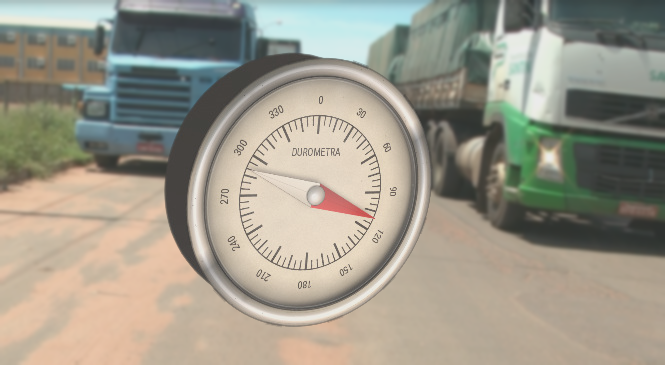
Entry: **110** °
